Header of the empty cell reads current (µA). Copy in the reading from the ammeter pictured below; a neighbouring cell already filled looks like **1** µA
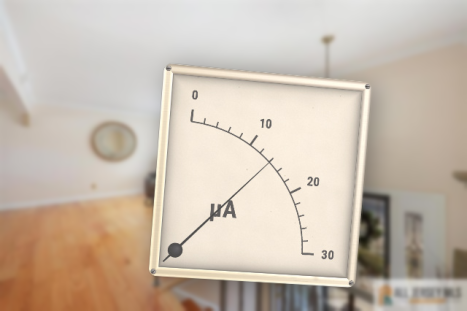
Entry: **14** µA
